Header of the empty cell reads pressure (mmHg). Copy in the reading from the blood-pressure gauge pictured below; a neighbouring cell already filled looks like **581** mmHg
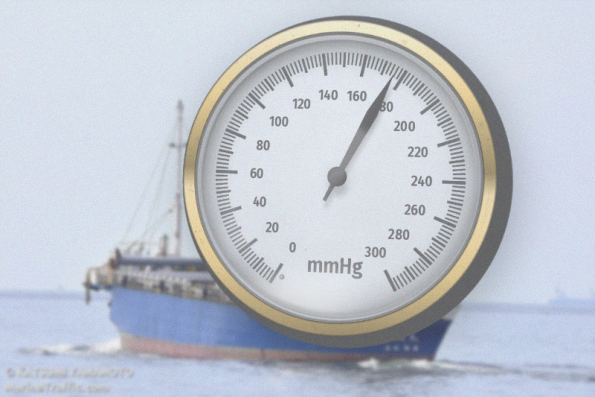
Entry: **176** mmHg
